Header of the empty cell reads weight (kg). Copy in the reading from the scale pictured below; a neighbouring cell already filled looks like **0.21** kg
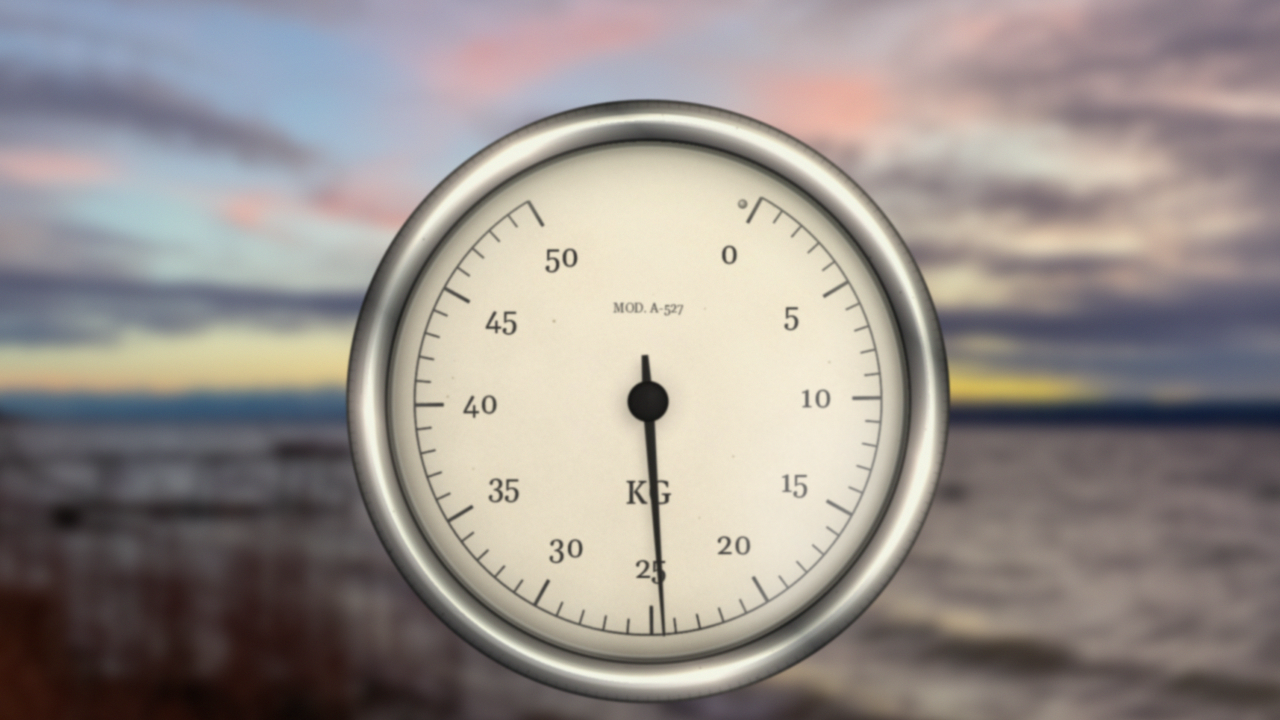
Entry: **24.5** kg
